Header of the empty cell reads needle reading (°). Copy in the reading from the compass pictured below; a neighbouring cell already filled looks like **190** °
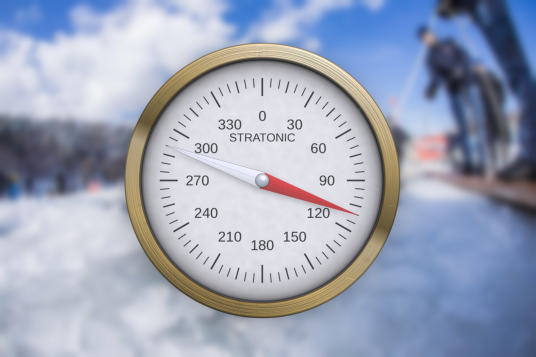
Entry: **110** °
